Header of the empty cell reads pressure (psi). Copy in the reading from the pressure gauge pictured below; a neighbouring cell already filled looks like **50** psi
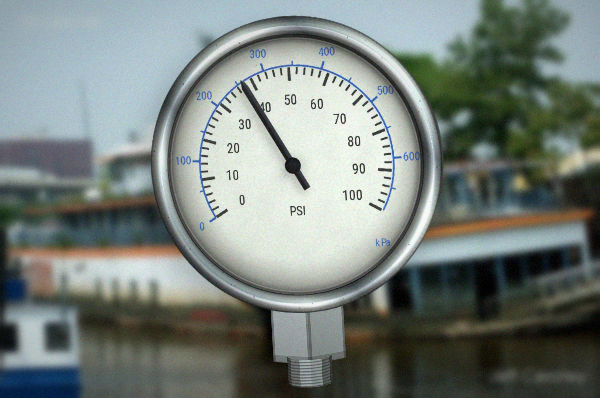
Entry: **38** psi
